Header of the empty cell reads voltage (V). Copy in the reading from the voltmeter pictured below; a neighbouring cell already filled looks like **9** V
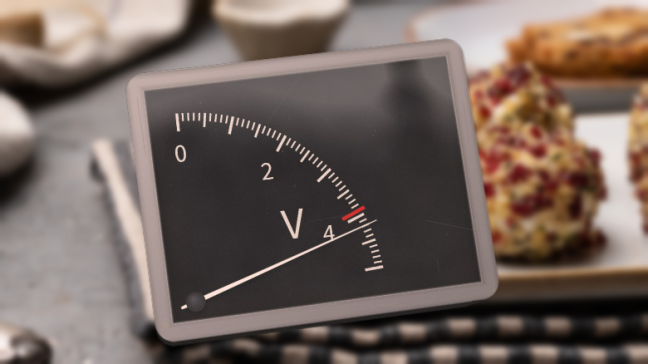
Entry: **4.2** V
